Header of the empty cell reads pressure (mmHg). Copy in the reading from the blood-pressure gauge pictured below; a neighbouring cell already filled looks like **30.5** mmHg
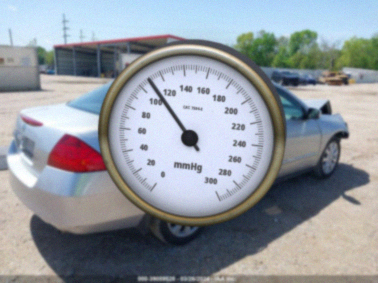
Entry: **110** mmHg
